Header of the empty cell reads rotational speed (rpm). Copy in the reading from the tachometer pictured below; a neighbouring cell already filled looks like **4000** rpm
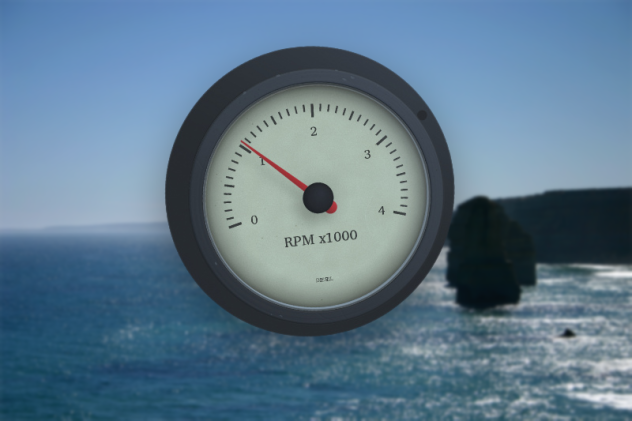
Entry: **1050** rpm
